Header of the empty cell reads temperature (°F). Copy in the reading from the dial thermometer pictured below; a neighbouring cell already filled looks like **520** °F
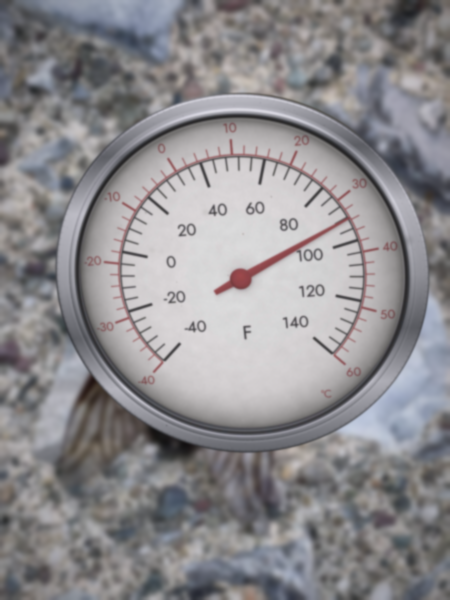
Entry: **92** °F
